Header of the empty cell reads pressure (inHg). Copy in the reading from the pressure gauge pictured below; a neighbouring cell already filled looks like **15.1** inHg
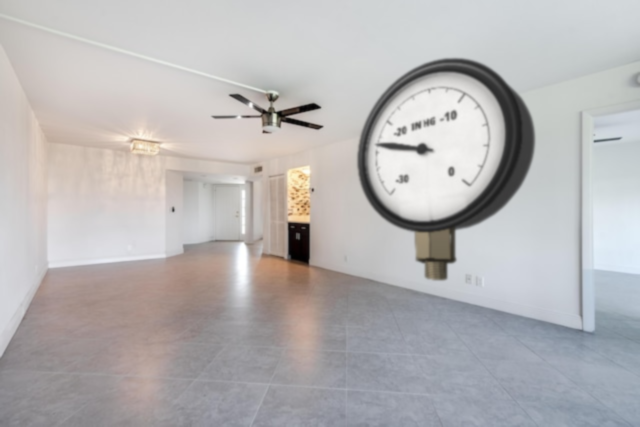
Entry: **-23** inHg
